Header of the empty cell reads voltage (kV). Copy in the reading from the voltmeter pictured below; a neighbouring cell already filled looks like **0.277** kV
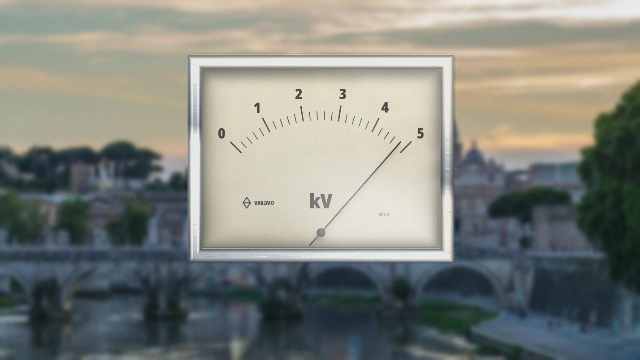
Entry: **4.8** kV
